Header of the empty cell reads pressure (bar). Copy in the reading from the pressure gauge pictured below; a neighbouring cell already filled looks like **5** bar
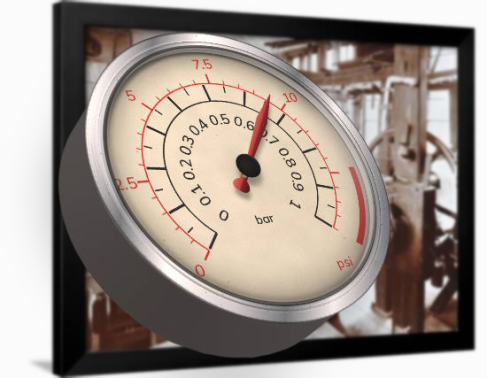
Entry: **0.65** bar
